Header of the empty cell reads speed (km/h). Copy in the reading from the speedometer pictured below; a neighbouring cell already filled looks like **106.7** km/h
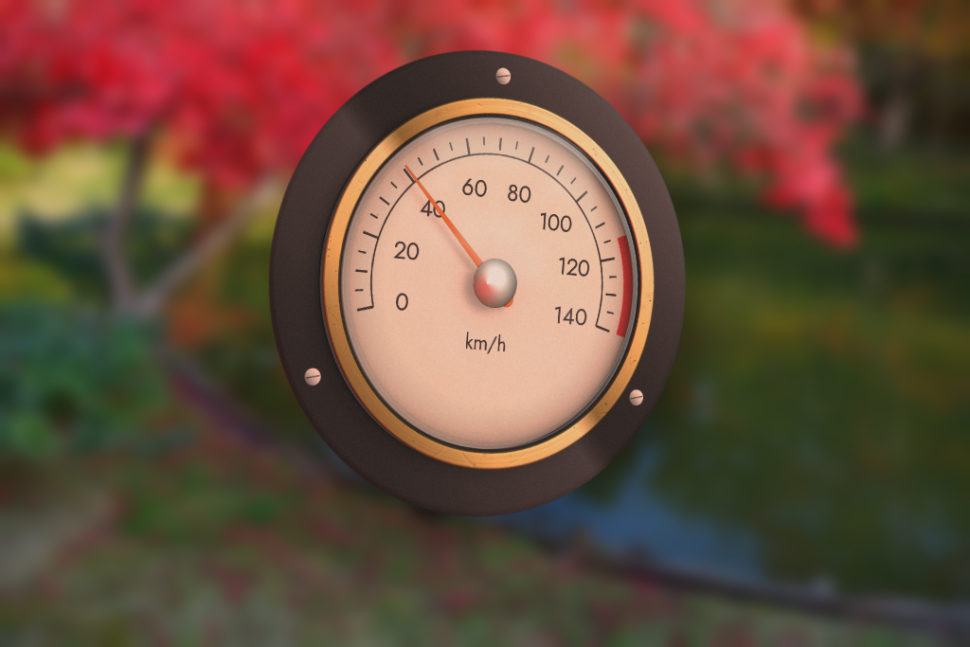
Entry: **40** km/h
